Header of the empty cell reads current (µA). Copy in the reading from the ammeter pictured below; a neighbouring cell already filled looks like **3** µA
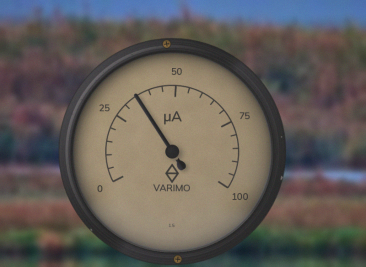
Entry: **35** µA
